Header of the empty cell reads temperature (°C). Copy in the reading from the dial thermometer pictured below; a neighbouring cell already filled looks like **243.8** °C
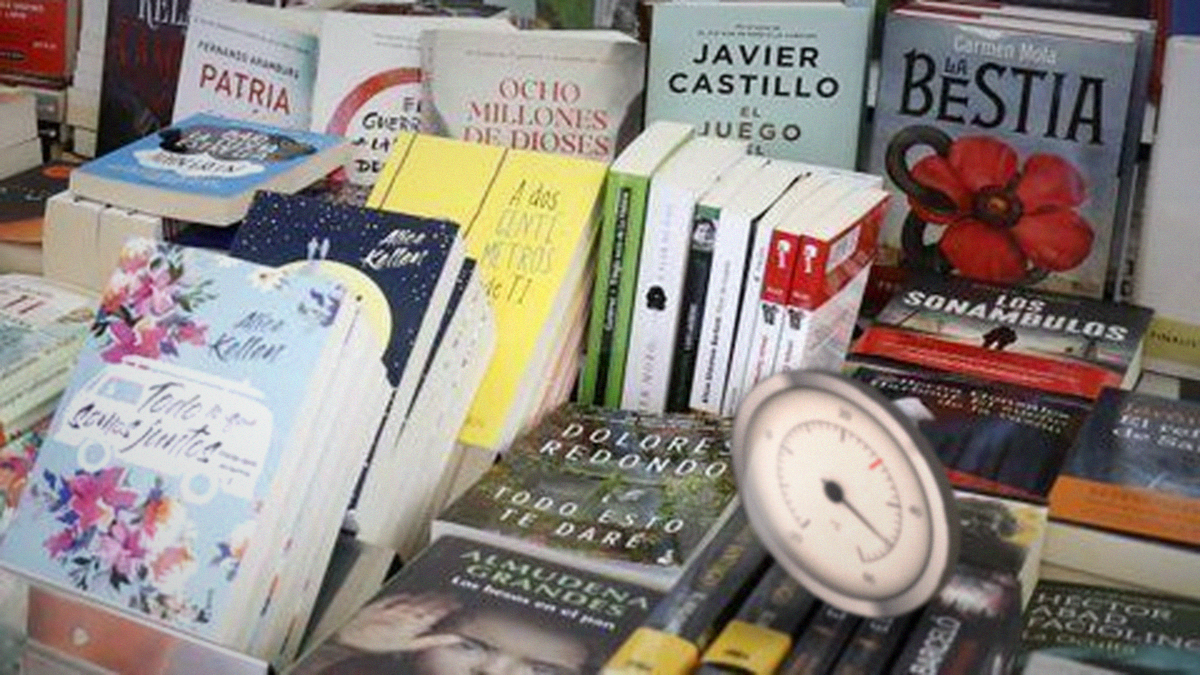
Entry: **50** °C
